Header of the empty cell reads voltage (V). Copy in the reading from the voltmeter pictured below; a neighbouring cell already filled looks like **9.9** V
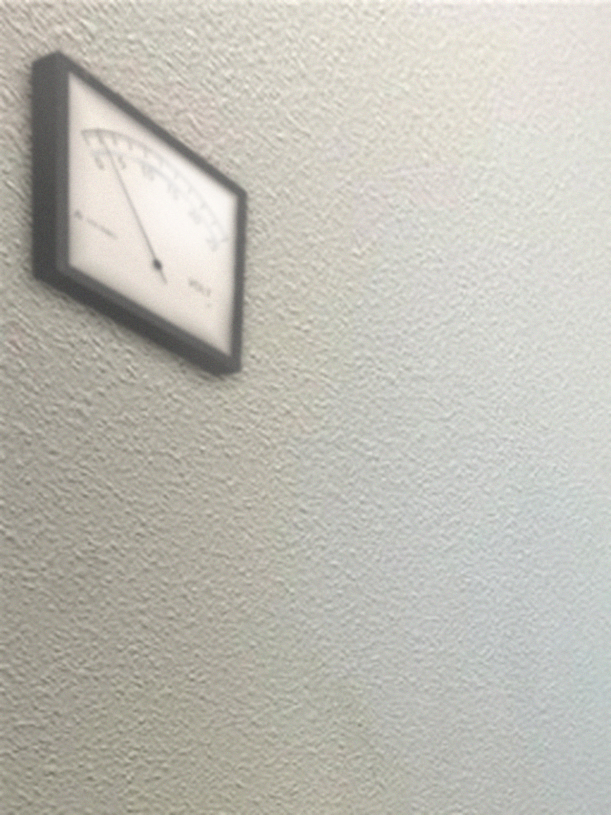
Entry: **2.5** V
